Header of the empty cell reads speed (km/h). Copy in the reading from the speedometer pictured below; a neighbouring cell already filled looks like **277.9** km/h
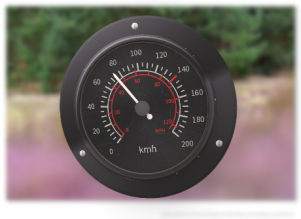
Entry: **75** km/h
